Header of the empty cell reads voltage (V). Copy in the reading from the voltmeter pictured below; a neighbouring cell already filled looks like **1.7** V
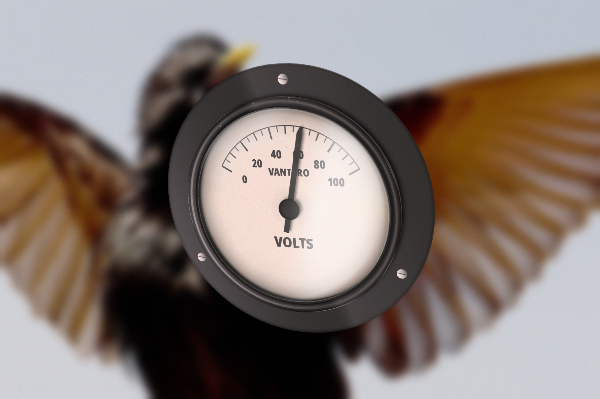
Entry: **60** V
